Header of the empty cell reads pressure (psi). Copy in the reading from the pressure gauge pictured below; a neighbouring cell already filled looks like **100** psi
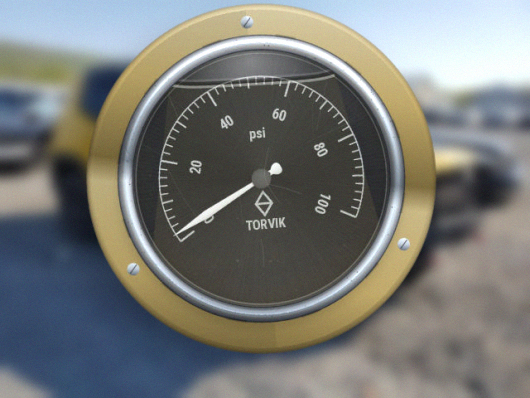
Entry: **2** psi
